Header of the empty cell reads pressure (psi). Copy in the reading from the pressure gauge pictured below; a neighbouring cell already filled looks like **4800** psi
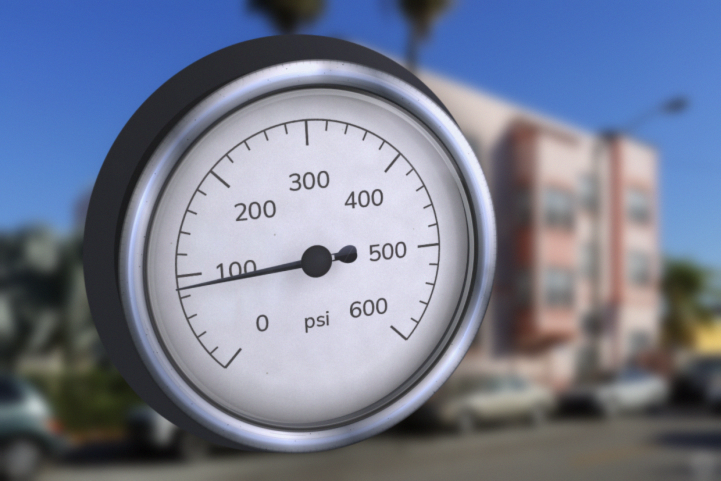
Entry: **90** psi
